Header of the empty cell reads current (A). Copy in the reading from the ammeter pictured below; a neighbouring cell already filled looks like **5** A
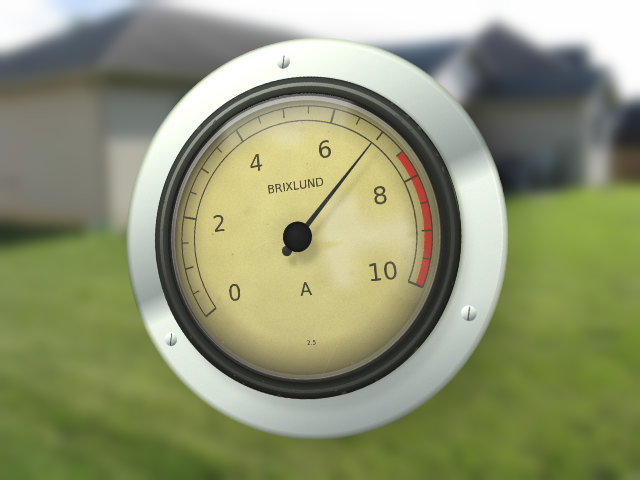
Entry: **7** A
